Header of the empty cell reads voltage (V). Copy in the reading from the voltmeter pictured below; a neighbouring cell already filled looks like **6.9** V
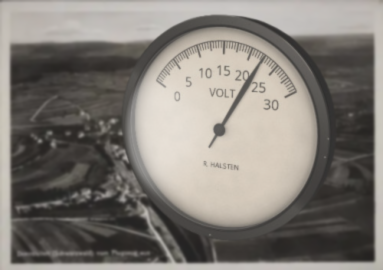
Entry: **22.5** V
